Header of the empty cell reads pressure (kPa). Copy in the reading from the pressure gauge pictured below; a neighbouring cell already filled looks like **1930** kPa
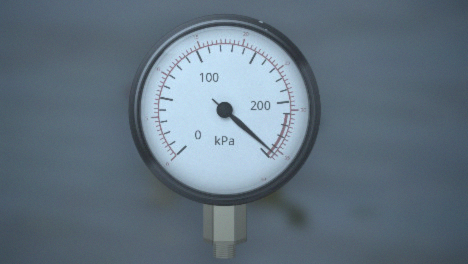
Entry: **245** kPa
